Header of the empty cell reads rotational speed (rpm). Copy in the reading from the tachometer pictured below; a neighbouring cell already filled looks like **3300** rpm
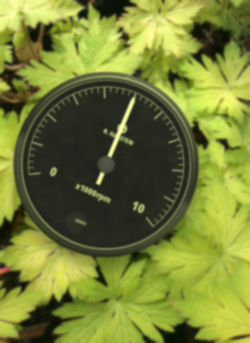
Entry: **5000** rpm
